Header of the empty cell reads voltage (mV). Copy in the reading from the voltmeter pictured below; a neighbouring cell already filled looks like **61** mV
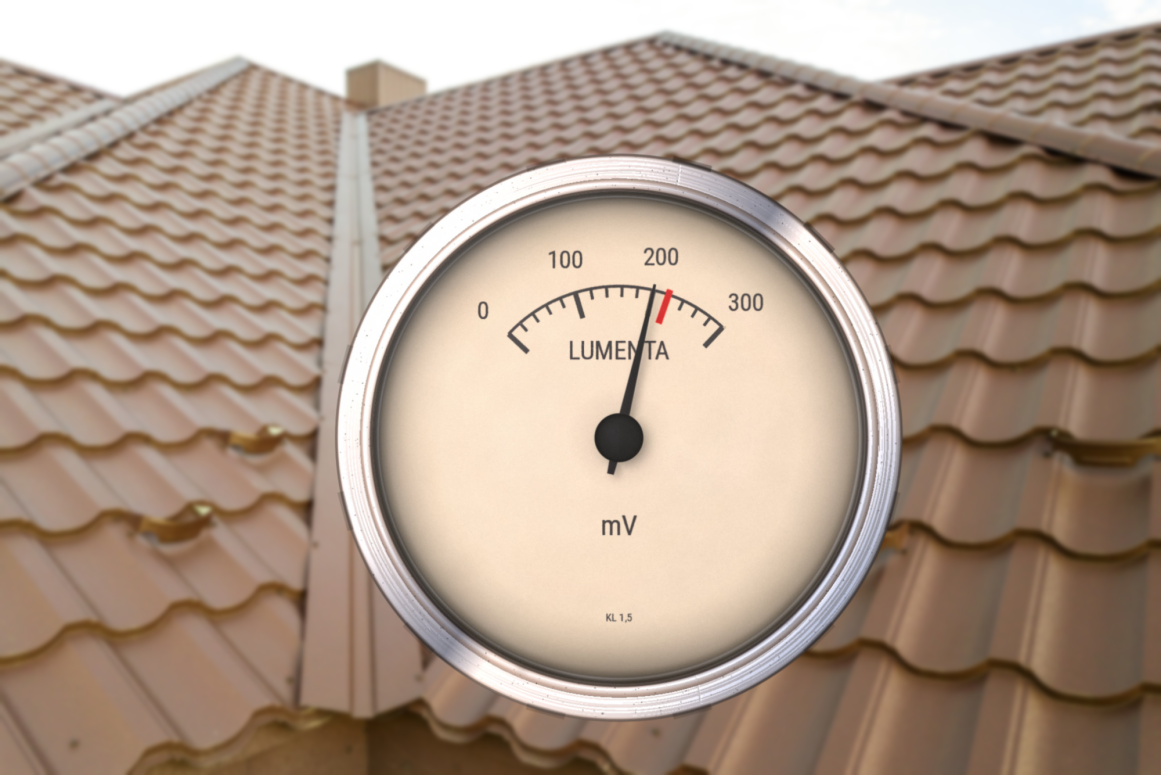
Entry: **200** mV
